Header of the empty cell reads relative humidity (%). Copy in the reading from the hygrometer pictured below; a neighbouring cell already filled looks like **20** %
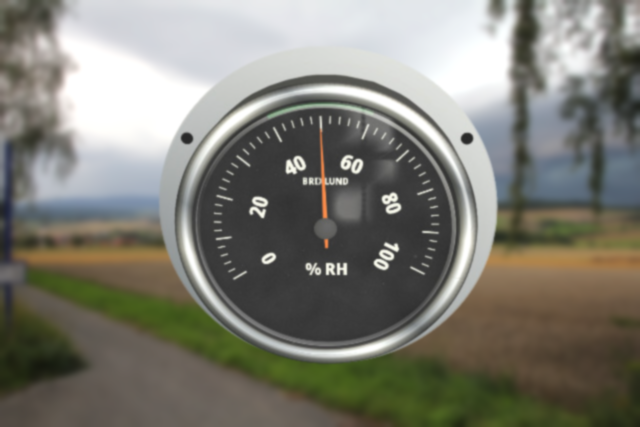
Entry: **50** %
